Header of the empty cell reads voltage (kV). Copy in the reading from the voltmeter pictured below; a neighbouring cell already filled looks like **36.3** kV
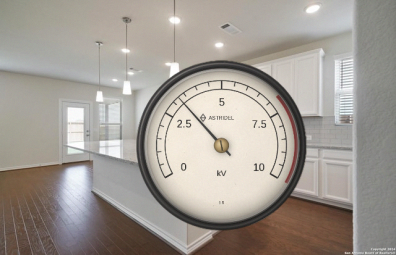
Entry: **3.25** kV
